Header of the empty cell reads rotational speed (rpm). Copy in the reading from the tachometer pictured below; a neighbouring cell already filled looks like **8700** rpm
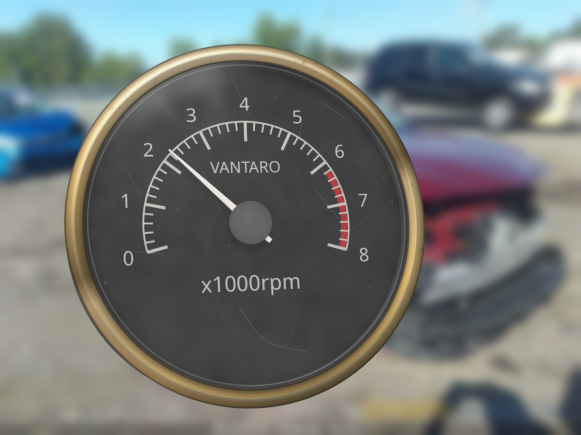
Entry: **2200** rpm
